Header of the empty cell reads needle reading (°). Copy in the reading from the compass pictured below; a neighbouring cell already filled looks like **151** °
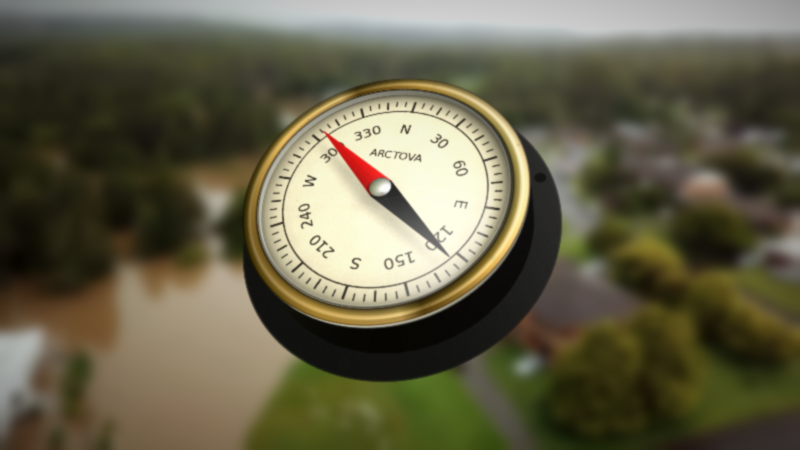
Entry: **305** °
